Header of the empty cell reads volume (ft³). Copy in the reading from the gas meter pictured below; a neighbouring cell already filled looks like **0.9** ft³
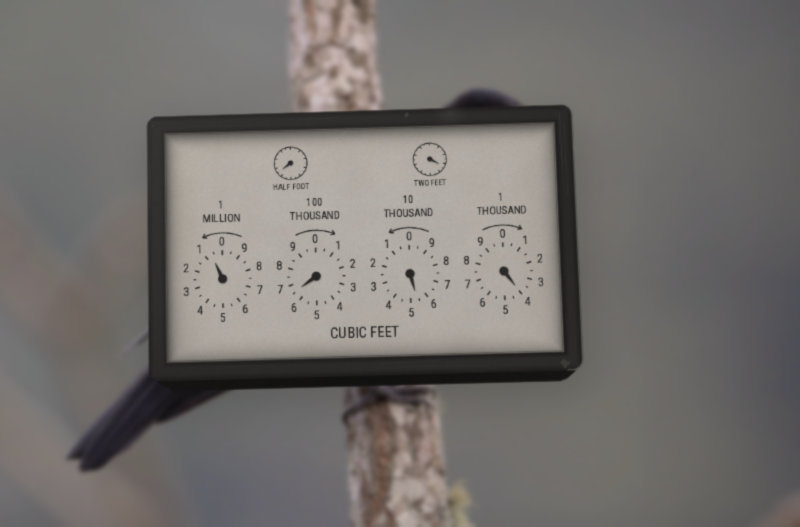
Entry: **65400** ft³
